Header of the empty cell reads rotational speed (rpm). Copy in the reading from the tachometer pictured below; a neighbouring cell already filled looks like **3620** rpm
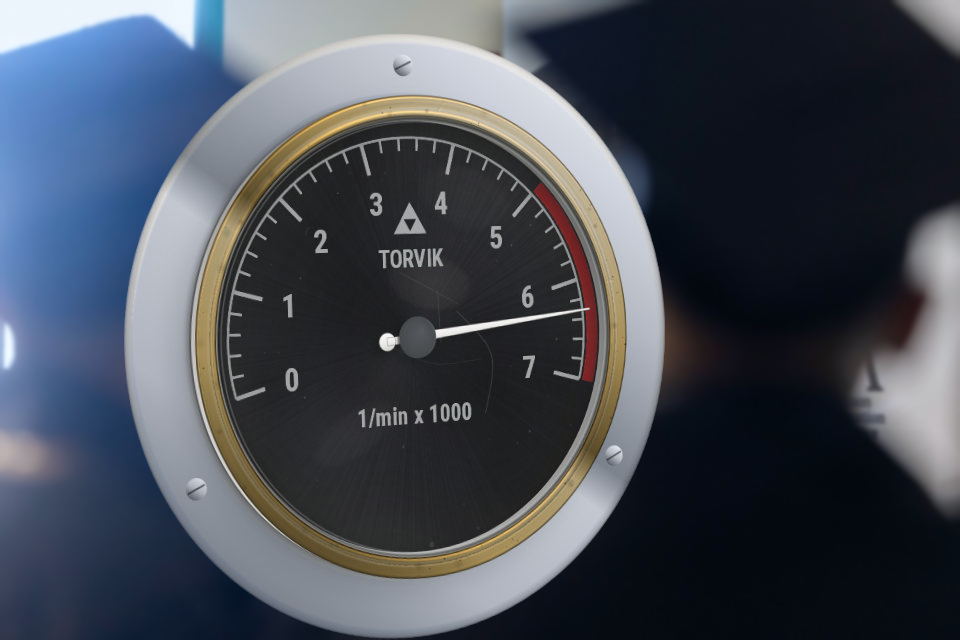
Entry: **6300** rpm
